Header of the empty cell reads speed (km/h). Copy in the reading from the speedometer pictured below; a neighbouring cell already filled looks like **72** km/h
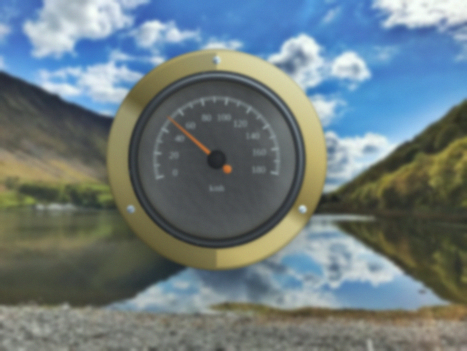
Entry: **50** km/h
